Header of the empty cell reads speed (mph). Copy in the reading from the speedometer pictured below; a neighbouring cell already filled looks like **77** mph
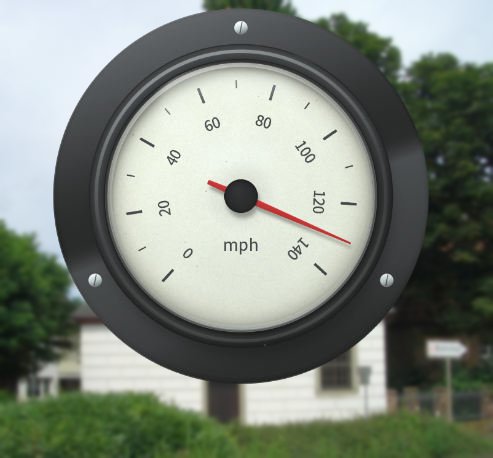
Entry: **130** mph
